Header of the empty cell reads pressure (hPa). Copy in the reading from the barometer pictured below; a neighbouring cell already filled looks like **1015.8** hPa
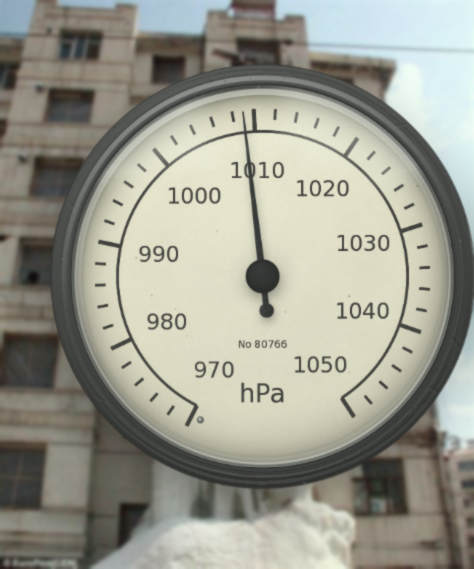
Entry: **1009** hPa
